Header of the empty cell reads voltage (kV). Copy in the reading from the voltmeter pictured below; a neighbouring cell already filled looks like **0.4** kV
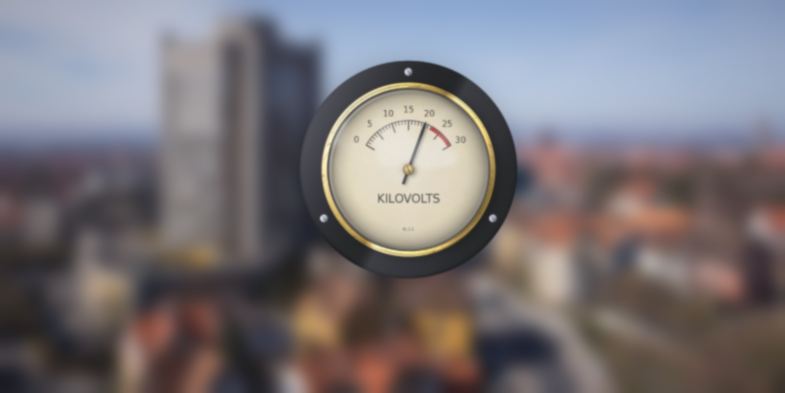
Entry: **20** kV
